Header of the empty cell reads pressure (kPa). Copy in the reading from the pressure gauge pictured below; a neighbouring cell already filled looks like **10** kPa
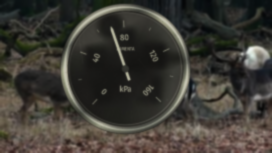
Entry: **70** kPa
